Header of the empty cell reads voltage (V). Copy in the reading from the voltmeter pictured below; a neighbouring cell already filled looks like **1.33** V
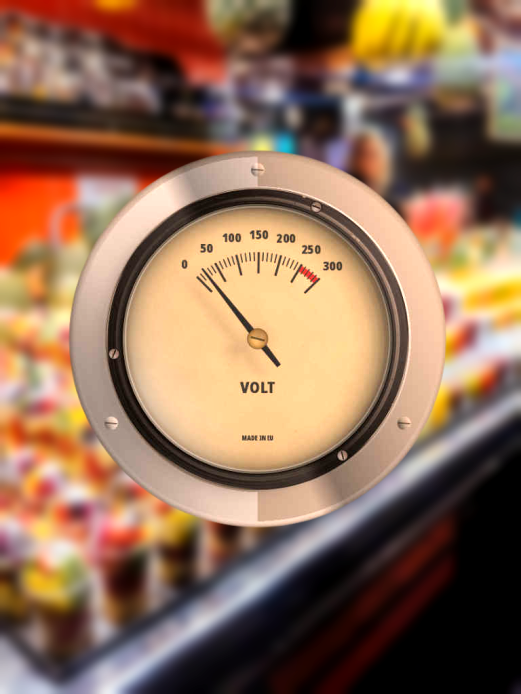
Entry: **20** V
